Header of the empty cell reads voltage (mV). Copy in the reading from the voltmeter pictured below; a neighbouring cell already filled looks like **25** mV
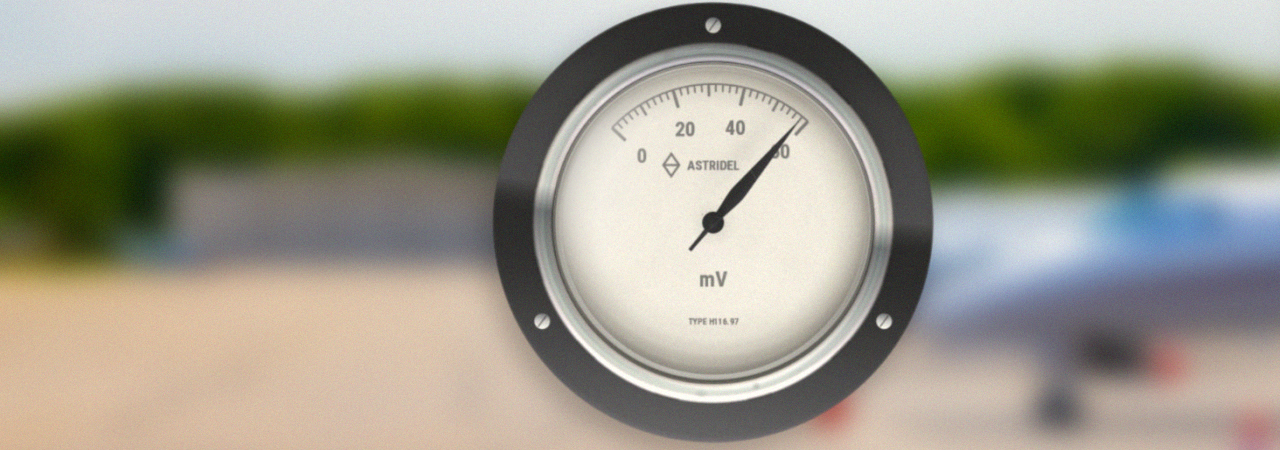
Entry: **58** mV
